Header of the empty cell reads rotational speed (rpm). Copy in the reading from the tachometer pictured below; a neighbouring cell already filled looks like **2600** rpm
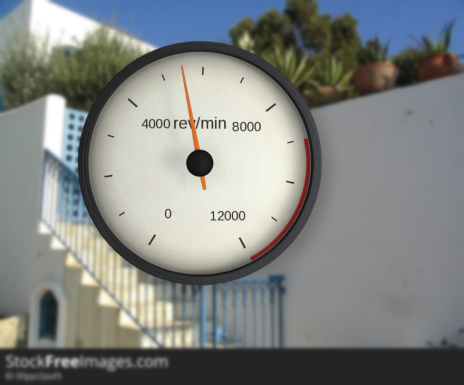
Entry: **5500** rpm
